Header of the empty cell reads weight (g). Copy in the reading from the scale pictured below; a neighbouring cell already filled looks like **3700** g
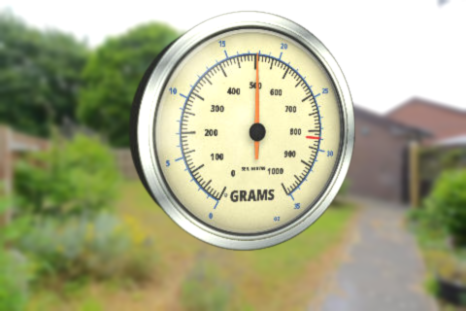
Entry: **500** g
